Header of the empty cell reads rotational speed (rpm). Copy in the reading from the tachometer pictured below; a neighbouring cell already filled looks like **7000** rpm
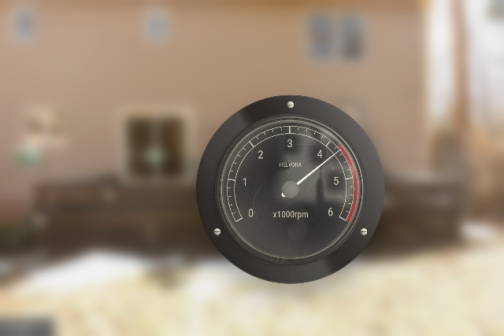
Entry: **4300** rpm
